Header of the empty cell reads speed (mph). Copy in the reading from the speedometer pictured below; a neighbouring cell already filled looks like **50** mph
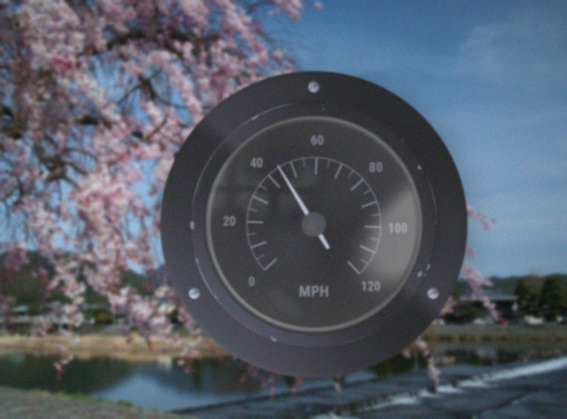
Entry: **45** mph
